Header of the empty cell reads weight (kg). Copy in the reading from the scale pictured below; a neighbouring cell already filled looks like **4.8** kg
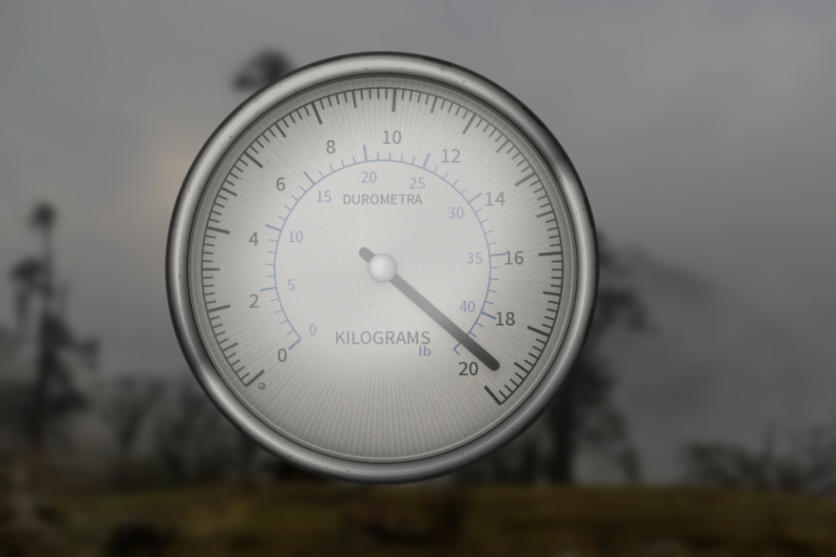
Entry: **19.4** kg
